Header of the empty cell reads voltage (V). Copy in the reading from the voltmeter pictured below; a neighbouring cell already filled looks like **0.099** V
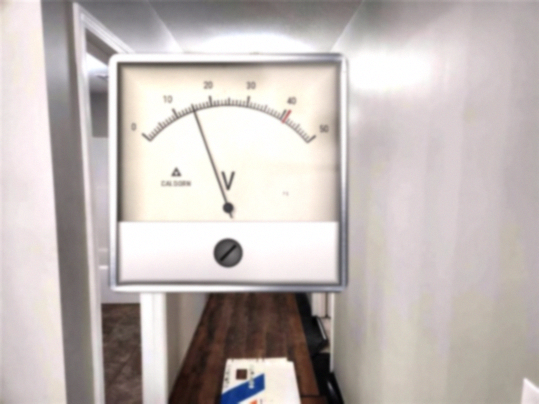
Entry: **15** V
